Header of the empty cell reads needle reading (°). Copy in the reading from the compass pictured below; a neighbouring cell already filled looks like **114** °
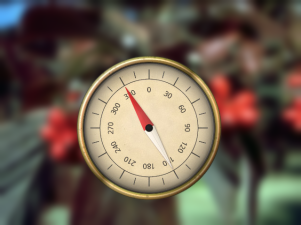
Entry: **330** °
